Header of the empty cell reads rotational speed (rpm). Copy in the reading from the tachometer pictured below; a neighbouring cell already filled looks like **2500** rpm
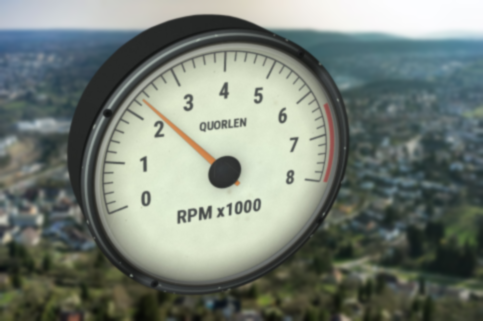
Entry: **2300** rpm
